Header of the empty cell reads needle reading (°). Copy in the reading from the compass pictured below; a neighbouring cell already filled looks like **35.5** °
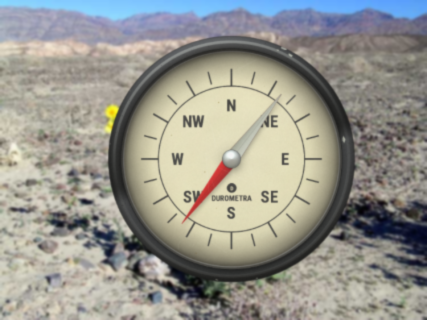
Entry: **217.5** °
